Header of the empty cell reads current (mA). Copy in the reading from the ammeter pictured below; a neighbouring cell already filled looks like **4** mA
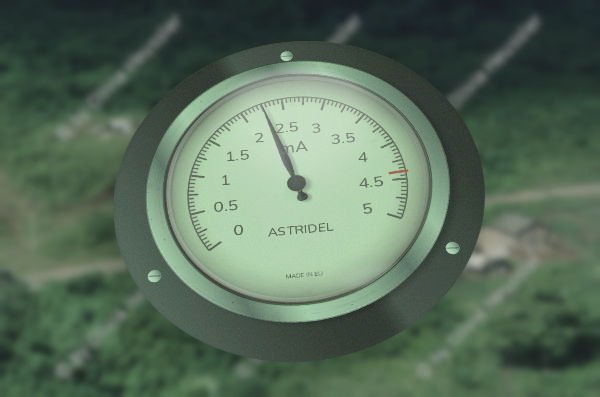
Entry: **2.25** mA
